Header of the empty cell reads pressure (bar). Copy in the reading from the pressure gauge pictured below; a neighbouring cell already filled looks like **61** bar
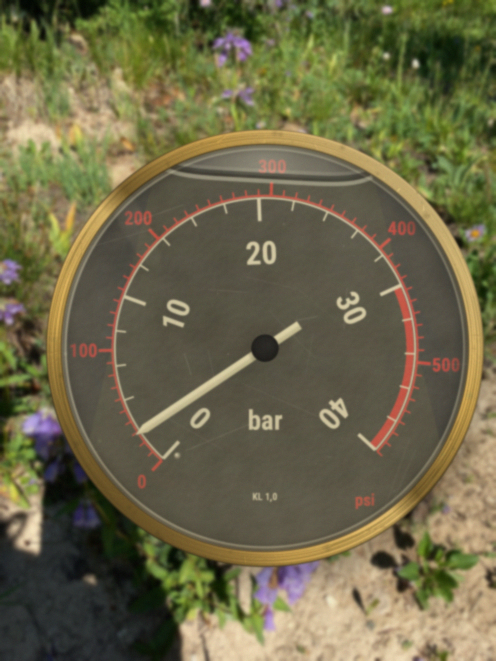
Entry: **2** bar
